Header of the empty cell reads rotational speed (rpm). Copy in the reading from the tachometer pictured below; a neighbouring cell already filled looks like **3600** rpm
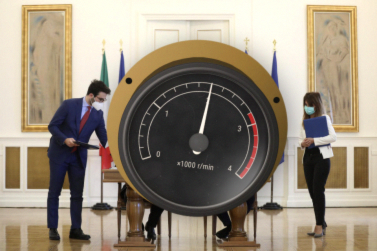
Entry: **2000** rpm
